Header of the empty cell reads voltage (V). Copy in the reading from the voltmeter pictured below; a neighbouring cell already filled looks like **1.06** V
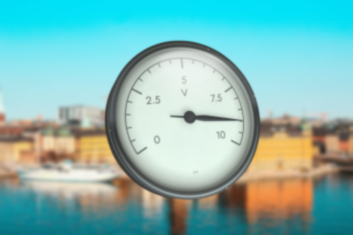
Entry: **9** V
